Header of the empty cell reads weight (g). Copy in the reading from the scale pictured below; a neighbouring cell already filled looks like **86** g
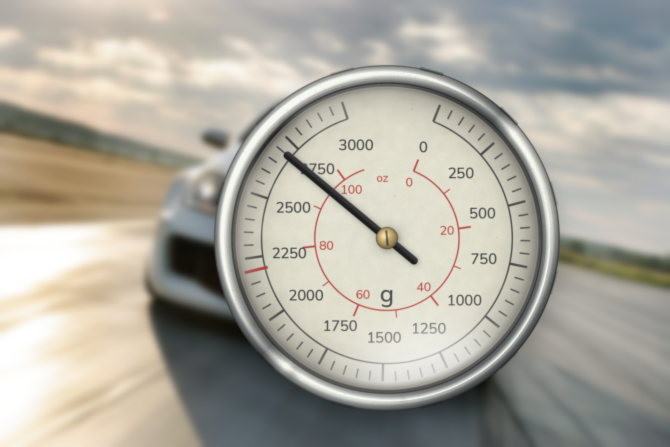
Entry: **2700** g
